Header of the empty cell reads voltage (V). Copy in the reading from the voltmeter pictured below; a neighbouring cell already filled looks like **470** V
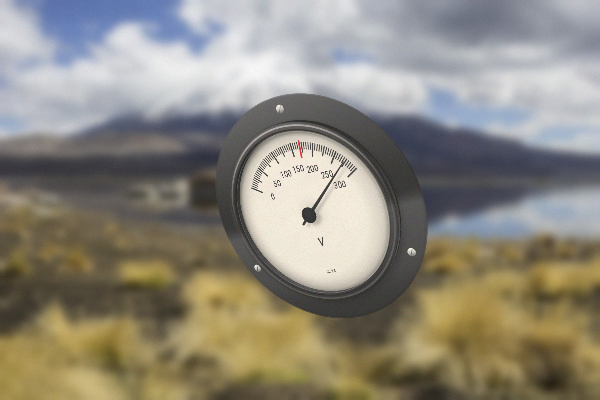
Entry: **275** V
